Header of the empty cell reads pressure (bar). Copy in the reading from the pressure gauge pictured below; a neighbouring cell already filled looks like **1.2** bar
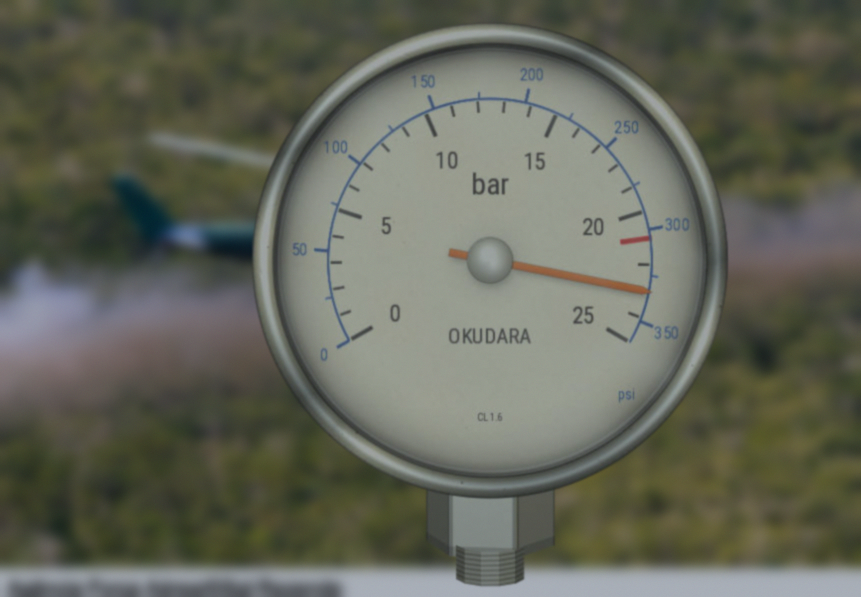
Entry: **23** bar
